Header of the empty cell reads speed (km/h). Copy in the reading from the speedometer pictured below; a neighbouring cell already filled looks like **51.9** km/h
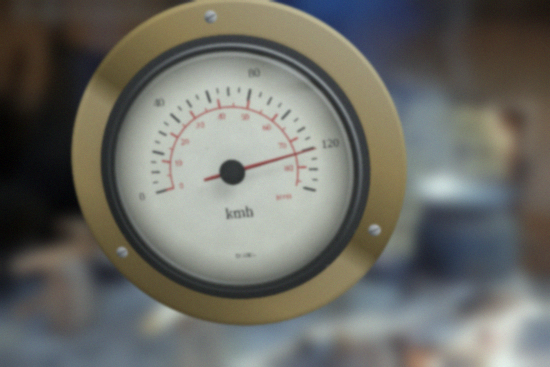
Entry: **120** km/h
